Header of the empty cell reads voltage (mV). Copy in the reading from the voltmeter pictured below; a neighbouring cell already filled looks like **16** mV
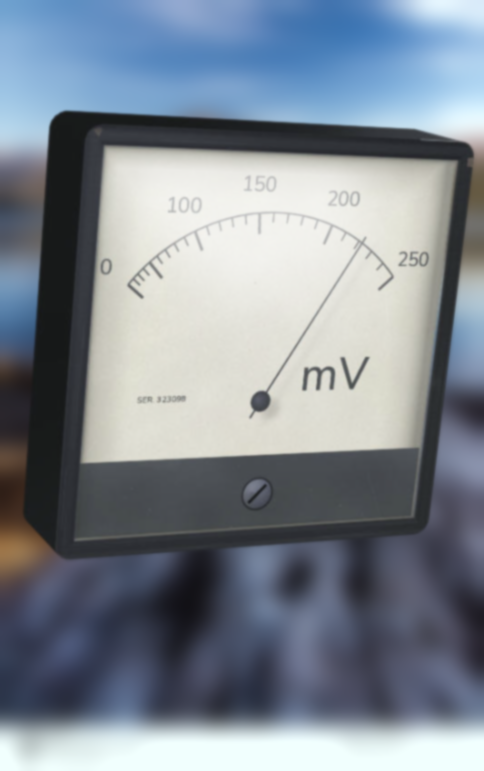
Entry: **220** mV
